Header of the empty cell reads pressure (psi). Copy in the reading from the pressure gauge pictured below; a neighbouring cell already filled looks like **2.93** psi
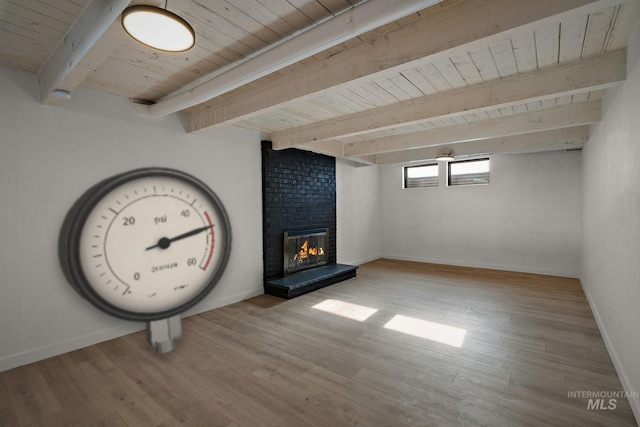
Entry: **48** psi
